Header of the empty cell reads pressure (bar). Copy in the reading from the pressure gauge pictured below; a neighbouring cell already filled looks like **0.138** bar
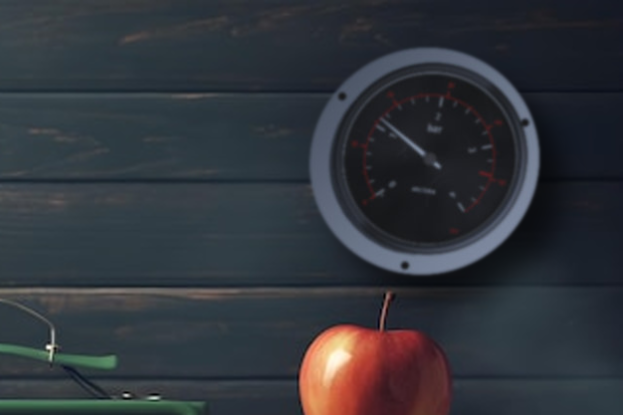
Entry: **1.1** bar
